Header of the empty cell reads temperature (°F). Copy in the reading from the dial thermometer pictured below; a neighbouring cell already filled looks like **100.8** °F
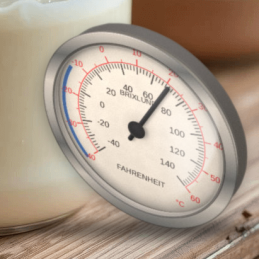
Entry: **70** °F
